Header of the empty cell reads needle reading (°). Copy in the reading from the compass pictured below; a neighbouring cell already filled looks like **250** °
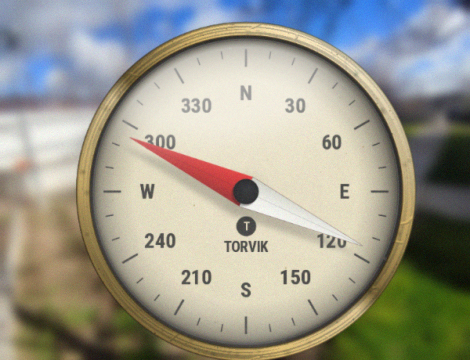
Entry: **295** °
